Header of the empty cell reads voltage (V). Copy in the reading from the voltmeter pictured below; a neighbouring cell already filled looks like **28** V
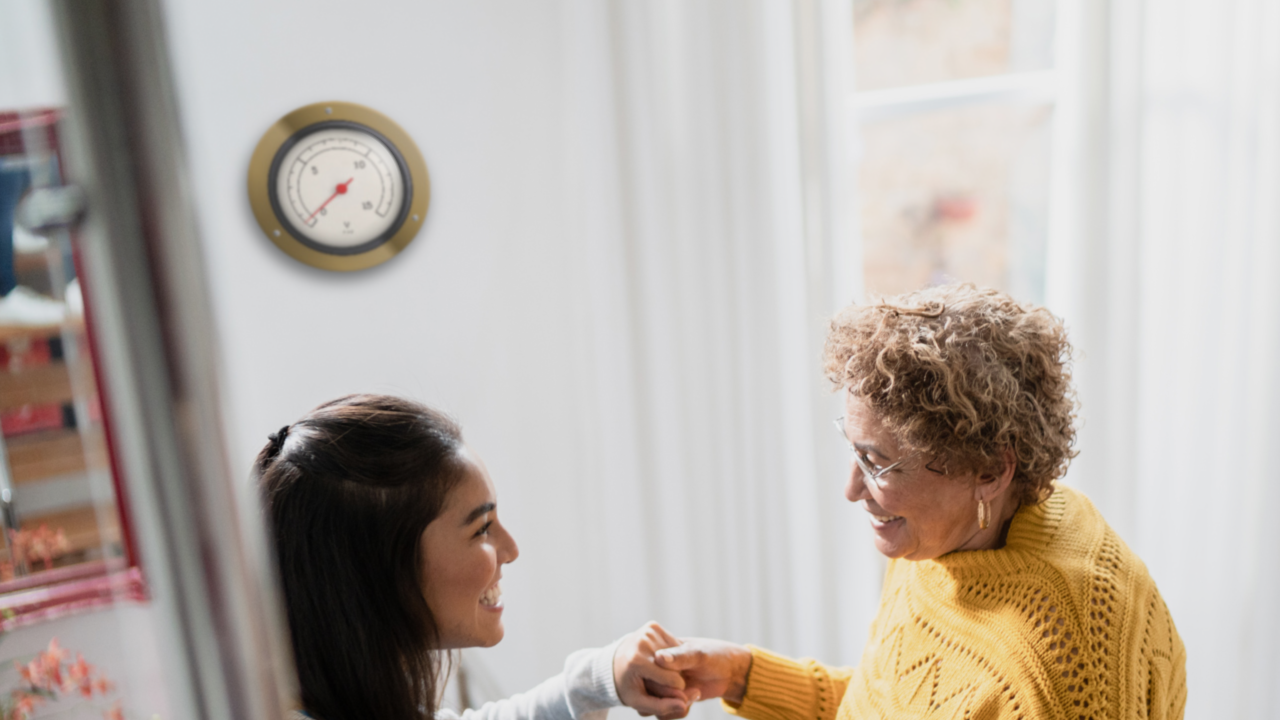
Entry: **0.5** V
